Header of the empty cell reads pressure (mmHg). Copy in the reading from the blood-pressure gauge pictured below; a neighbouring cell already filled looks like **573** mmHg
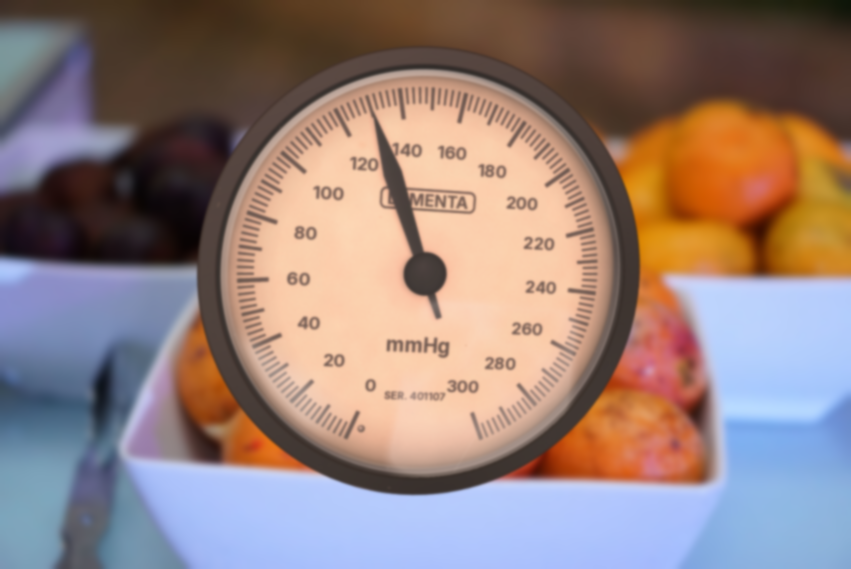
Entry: **130** mmHg
